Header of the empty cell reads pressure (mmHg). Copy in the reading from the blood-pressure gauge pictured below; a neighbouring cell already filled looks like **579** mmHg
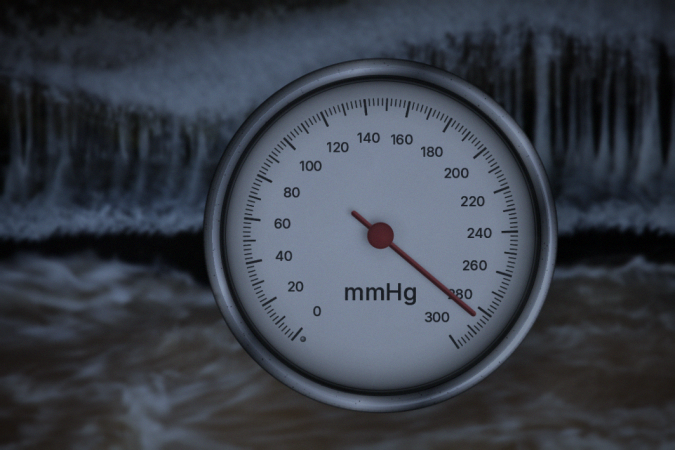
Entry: **284** mmHg
